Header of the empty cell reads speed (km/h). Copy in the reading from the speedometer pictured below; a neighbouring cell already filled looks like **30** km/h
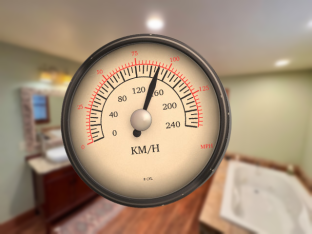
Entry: **150** km/h
